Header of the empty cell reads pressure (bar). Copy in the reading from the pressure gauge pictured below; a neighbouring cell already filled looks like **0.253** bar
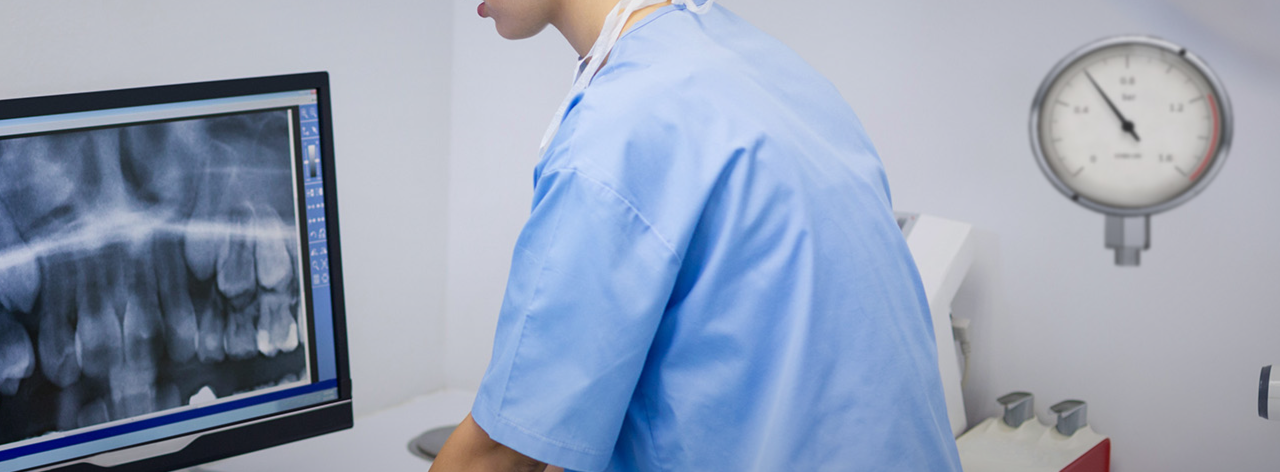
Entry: **0.6** bar
